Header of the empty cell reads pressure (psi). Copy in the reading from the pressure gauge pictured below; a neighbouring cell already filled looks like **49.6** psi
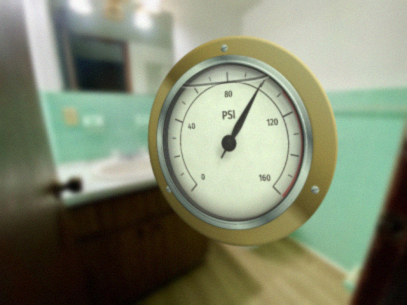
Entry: **100** psi
